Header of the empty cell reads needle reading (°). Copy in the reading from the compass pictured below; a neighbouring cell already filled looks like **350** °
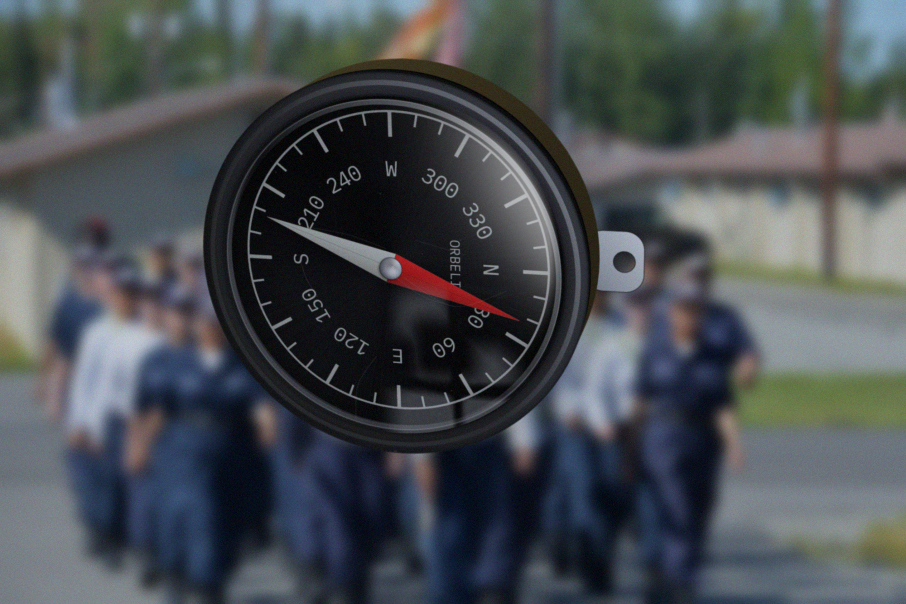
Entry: **20** °
